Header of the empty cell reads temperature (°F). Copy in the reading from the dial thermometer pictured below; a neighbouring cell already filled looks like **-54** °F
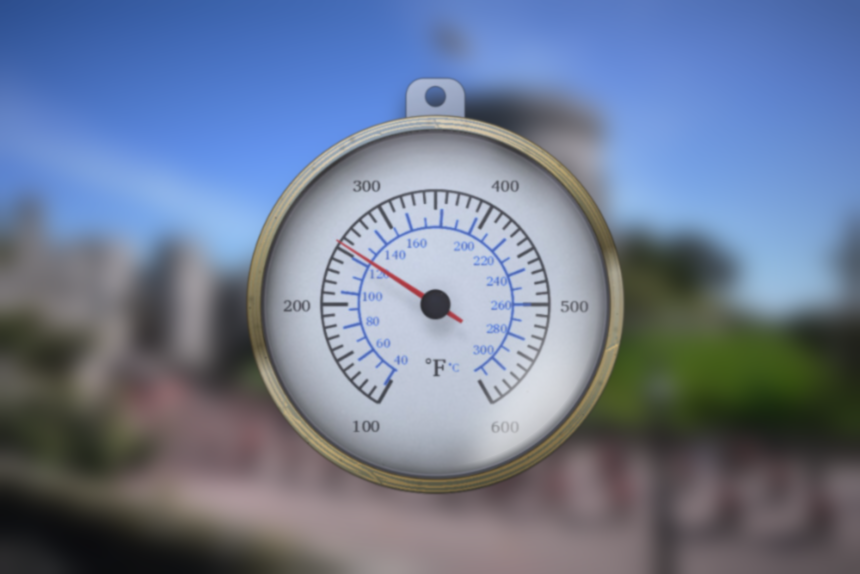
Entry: **255** °F
